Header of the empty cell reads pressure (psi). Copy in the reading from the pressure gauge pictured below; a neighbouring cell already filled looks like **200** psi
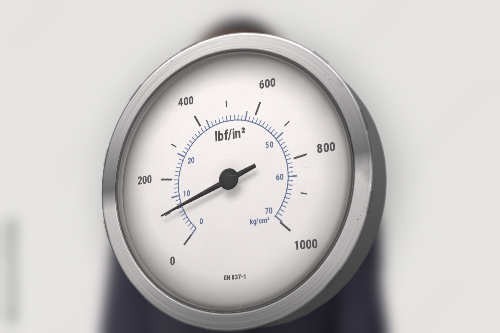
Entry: **100** psi
